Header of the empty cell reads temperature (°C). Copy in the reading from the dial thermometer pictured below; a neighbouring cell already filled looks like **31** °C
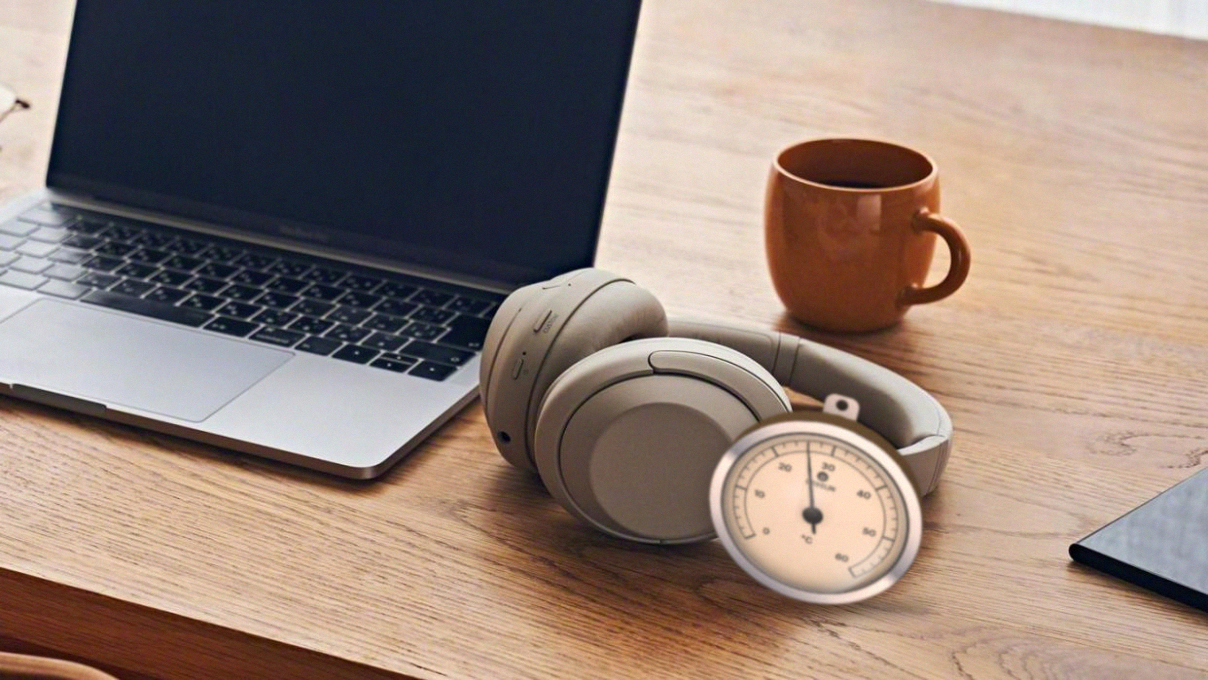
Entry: **26** °C
